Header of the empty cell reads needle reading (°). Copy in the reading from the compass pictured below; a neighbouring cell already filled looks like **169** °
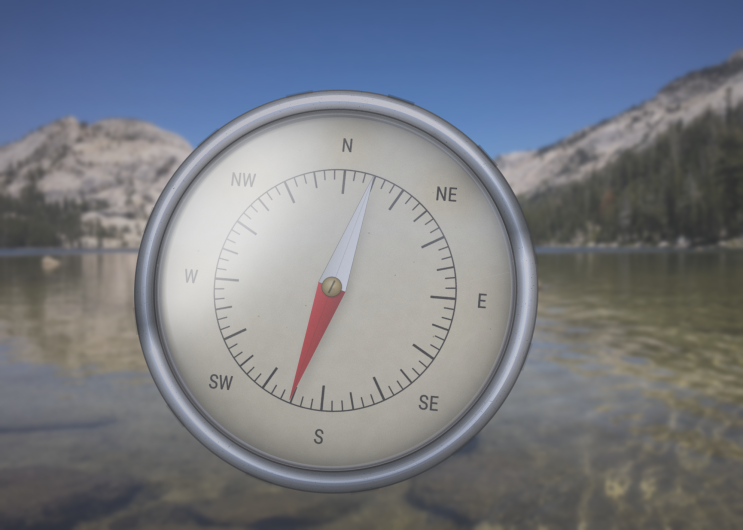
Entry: **195** °
